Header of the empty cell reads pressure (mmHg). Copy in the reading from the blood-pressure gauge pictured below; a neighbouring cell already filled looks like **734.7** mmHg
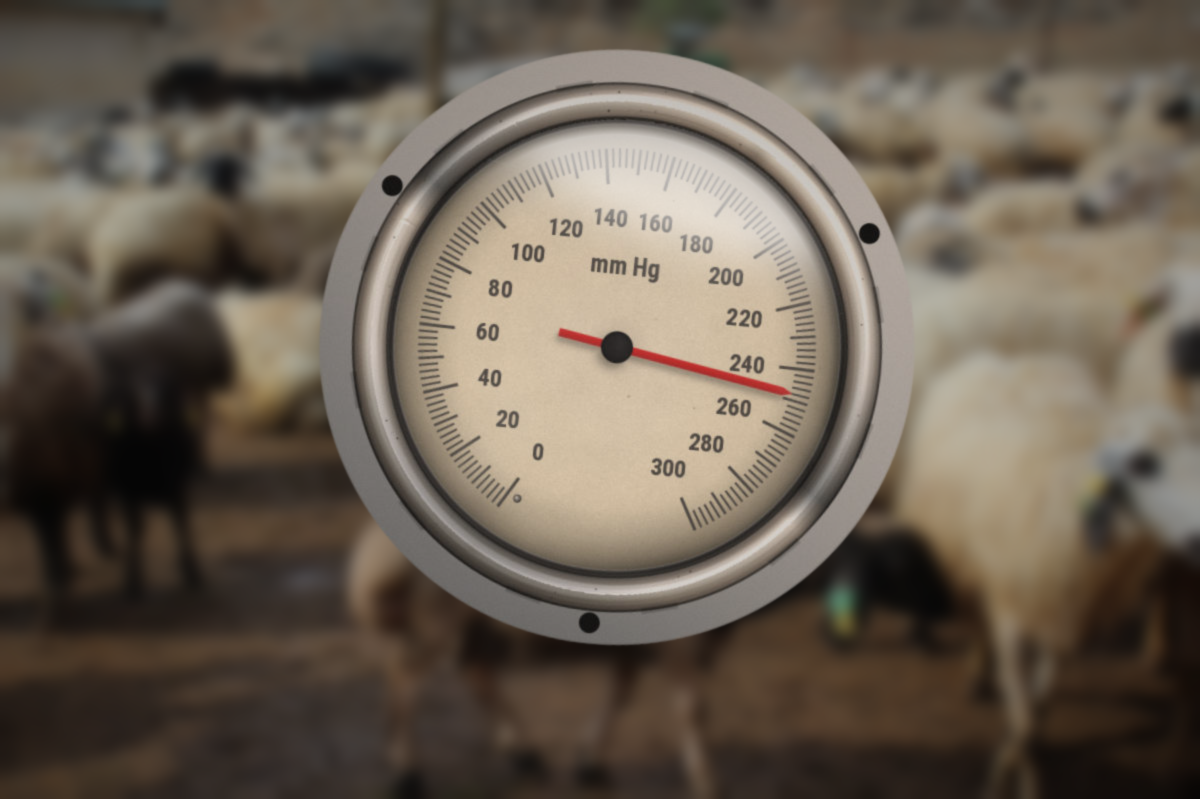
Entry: **248** mmHg
